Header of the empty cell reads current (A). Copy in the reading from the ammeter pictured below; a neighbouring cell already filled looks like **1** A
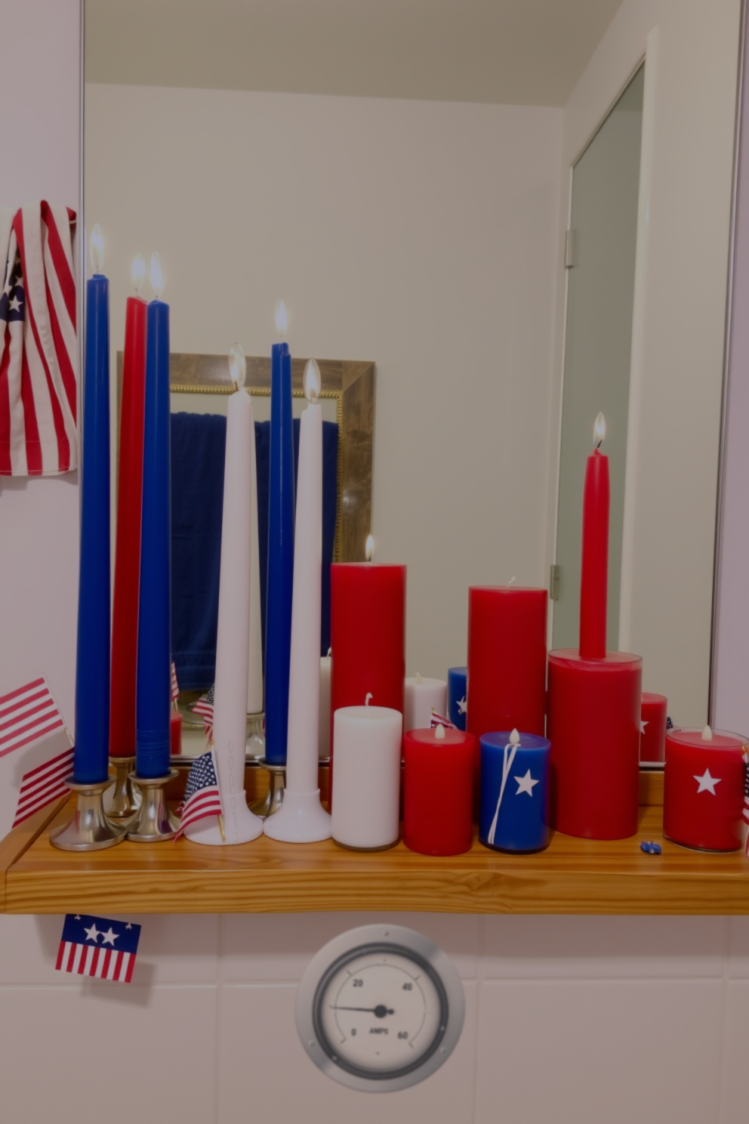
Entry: **10** A
